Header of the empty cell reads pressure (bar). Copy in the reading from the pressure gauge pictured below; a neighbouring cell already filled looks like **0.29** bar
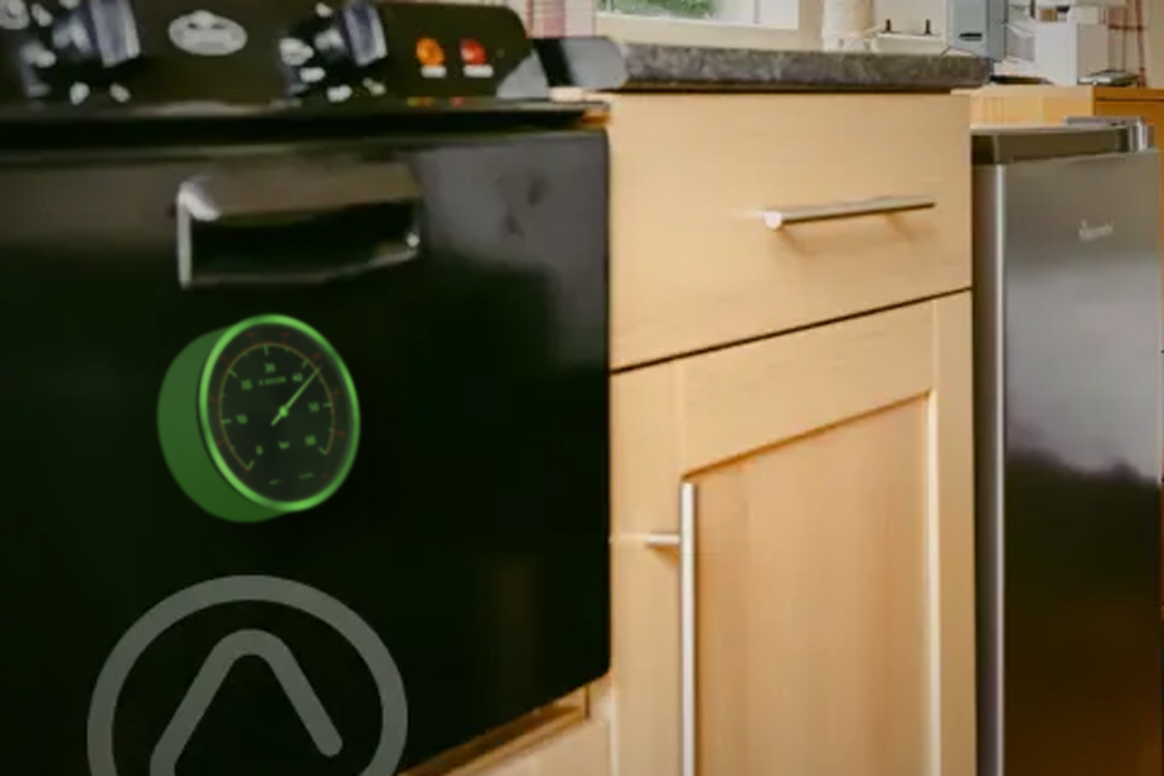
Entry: **42.5** bar
